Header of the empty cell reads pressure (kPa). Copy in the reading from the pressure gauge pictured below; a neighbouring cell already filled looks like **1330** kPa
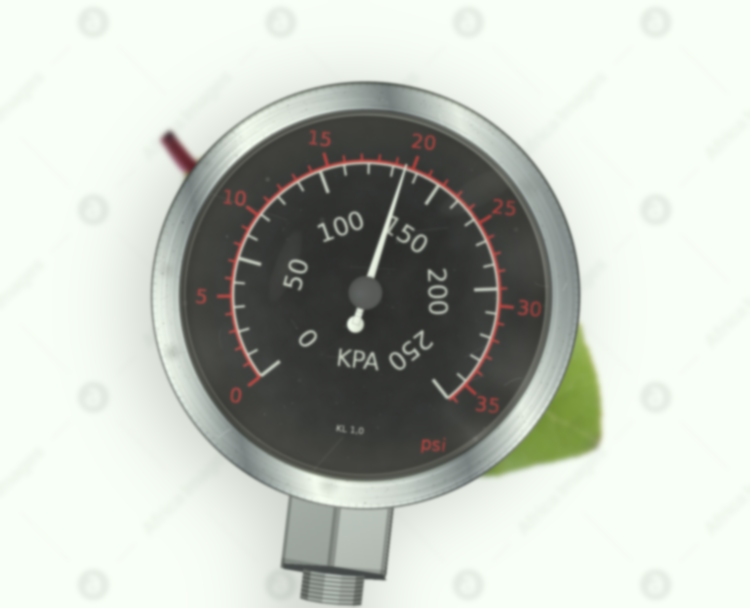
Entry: **135** kPa
